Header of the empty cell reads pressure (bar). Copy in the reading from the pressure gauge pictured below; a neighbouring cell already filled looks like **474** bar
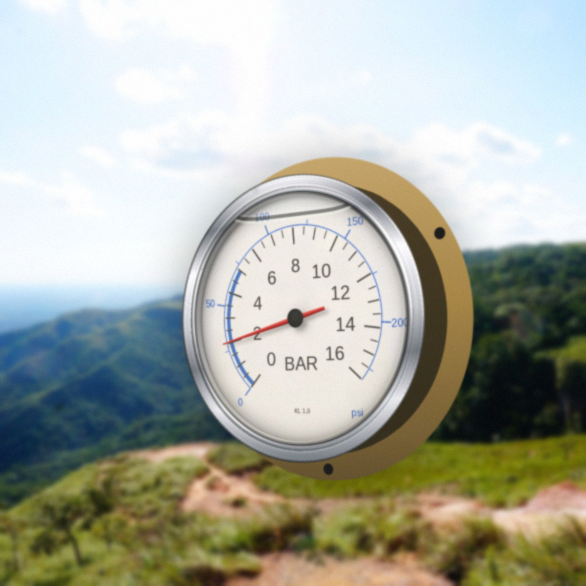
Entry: **2** bar
